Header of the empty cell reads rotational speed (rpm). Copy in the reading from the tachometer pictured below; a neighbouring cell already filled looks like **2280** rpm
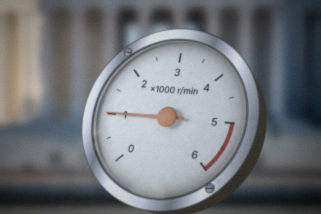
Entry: **1000** rpm
